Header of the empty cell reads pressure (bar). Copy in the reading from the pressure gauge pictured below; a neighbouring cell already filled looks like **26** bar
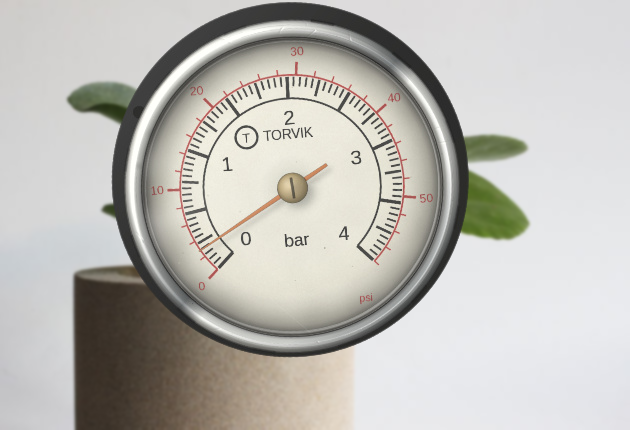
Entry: **0.2** bar
